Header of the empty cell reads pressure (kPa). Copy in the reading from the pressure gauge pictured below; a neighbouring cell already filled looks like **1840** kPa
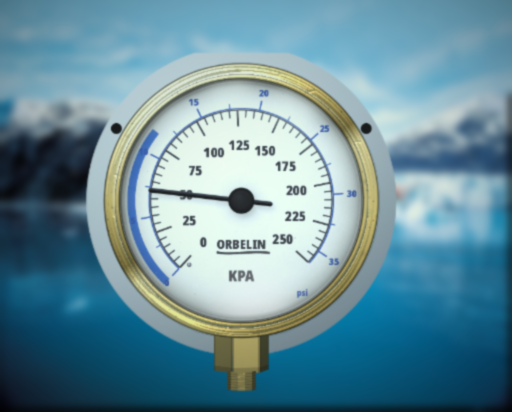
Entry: **50** kPa
